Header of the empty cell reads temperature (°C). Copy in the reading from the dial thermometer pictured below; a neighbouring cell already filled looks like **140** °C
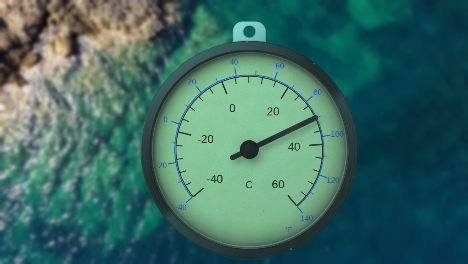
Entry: **32** °C
